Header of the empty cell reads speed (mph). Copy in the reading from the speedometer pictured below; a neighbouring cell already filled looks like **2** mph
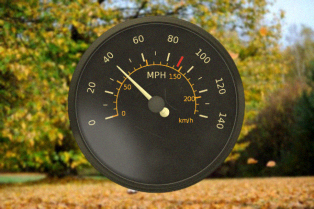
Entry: **40** mph
